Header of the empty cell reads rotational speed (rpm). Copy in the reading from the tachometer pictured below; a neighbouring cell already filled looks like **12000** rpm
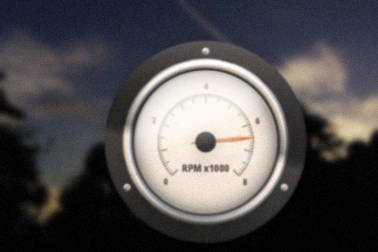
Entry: **6500** rpm
